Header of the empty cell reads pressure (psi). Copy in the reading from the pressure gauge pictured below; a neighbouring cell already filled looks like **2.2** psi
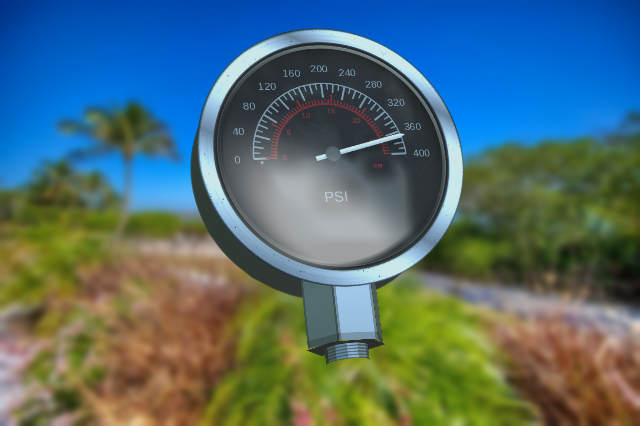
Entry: **370** psi
